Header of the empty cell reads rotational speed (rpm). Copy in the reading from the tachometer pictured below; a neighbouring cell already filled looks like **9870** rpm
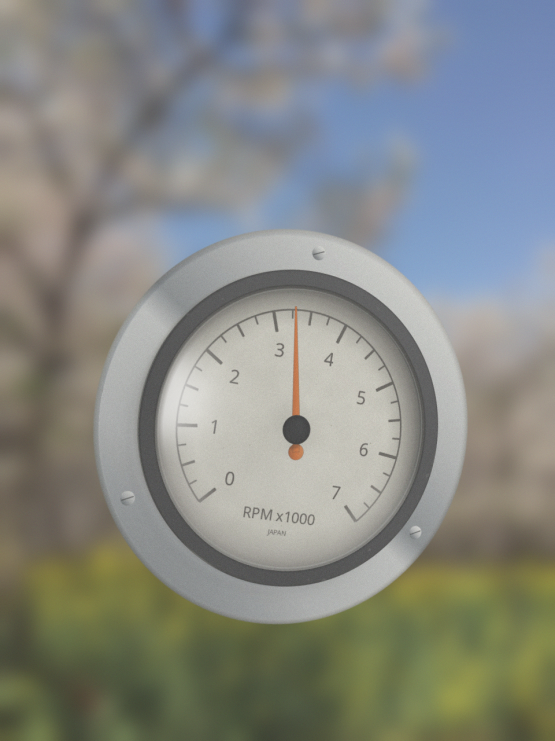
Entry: **3250** rpm
